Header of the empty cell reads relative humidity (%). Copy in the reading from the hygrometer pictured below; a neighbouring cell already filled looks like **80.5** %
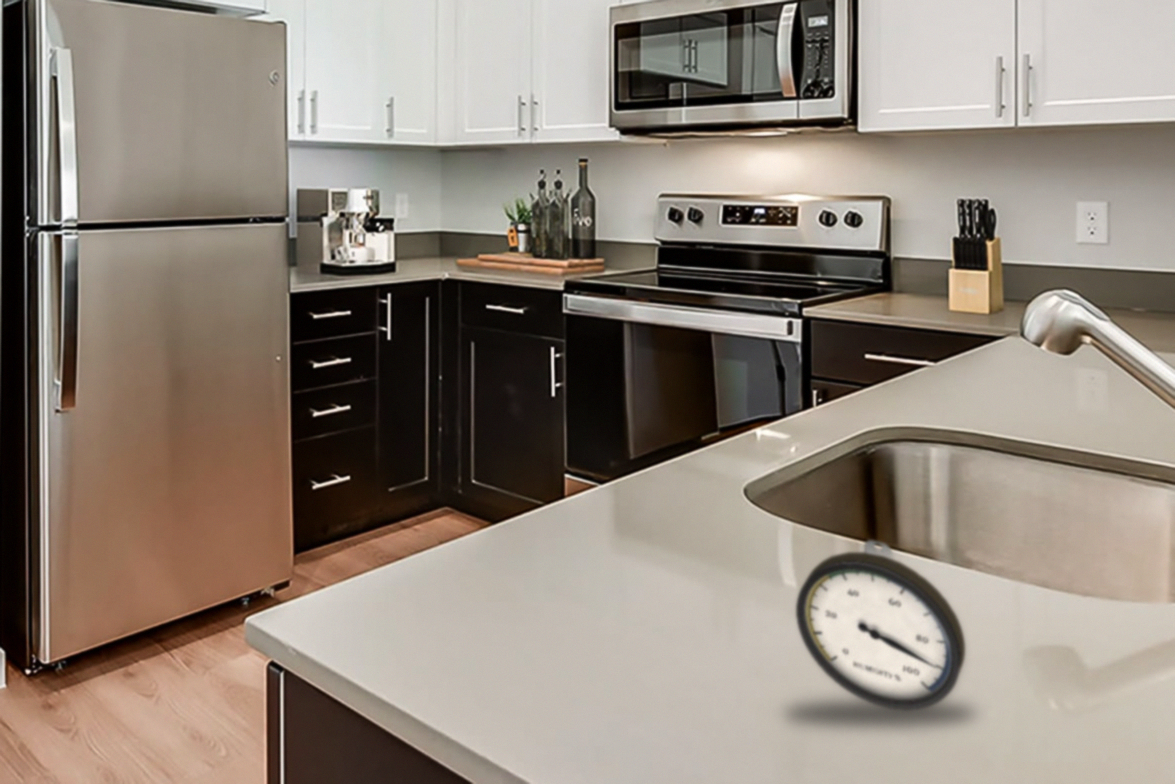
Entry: **90** %
